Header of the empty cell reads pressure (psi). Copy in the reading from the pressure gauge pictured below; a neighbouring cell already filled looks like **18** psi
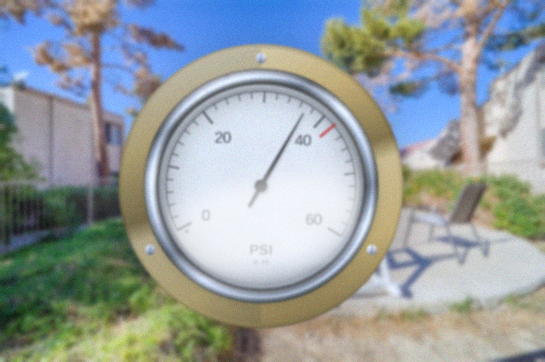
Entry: **37** psi
